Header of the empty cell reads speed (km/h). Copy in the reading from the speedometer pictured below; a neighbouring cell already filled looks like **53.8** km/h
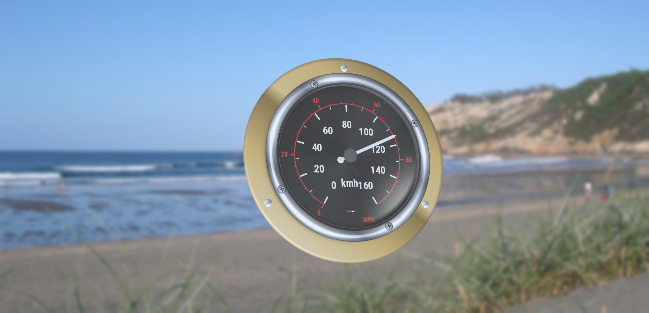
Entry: **115** km/h
